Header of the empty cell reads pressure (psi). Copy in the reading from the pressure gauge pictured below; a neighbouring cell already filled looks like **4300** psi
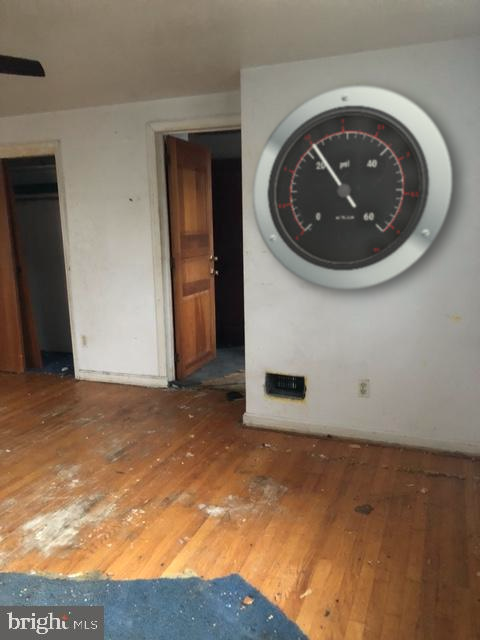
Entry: **22** psi
